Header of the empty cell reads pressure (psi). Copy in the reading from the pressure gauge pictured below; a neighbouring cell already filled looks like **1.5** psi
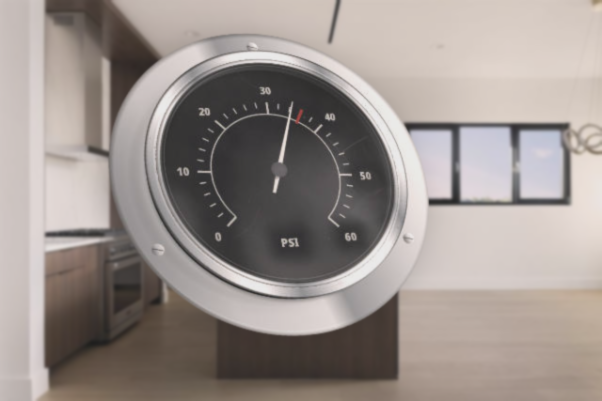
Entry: **34** psi
